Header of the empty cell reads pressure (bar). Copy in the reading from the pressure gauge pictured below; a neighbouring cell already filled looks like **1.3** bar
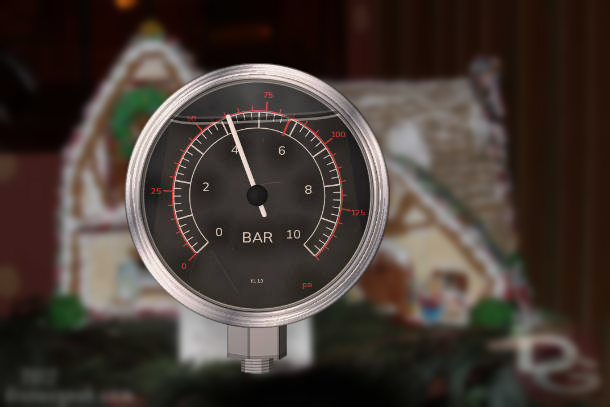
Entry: **4.2** bar
